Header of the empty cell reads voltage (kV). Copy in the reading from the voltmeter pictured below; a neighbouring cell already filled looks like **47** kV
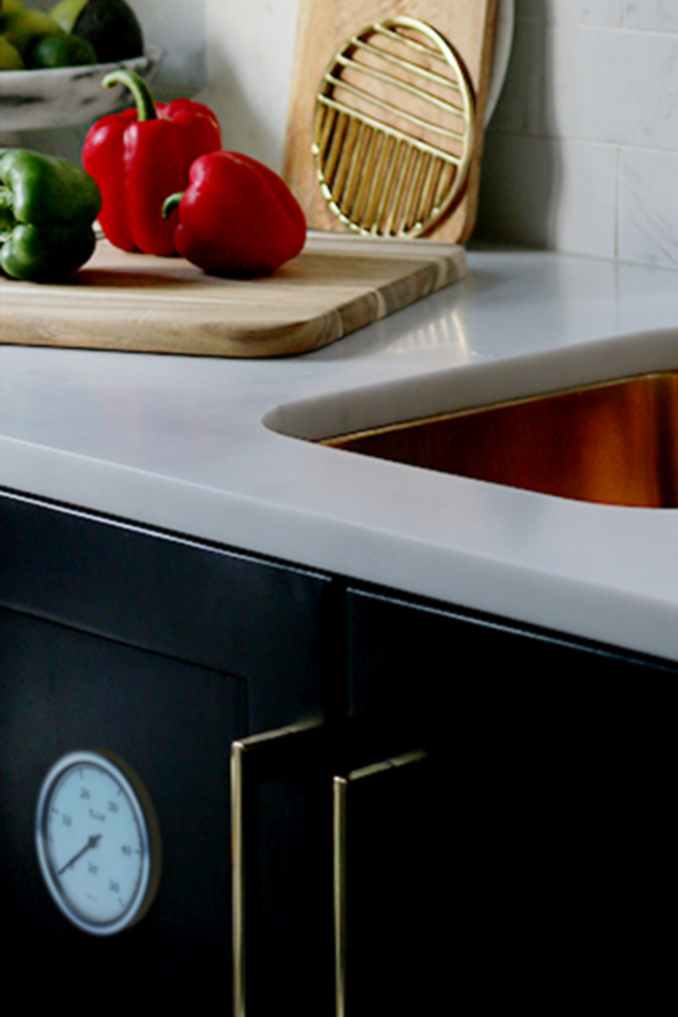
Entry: **0** kV
